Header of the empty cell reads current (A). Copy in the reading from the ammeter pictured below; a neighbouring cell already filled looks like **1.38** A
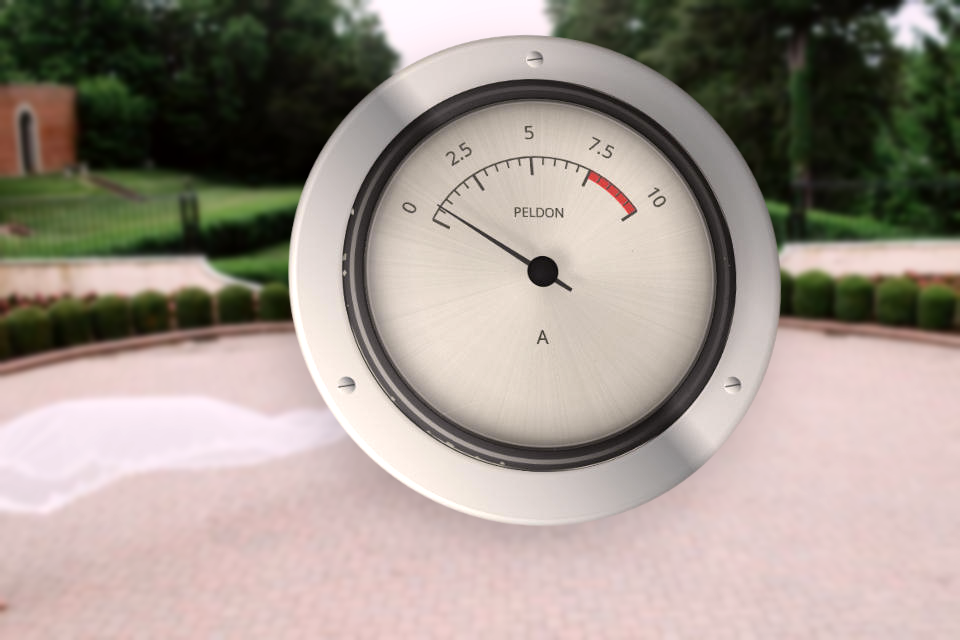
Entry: **0.5** A
